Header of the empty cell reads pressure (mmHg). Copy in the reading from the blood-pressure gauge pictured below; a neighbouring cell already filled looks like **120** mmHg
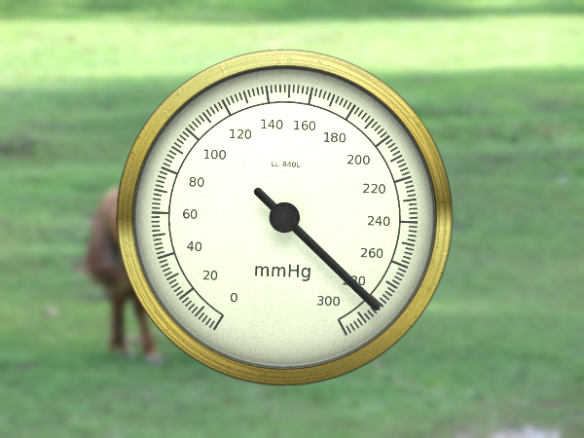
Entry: **282** mmHg
